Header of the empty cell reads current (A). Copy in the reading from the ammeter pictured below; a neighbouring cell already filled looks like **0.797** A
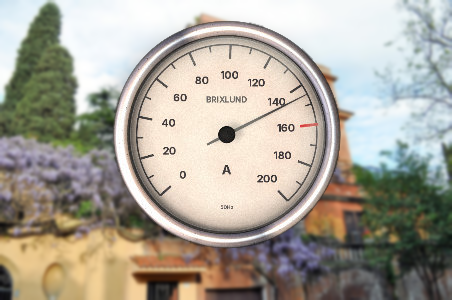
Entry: **145** A
